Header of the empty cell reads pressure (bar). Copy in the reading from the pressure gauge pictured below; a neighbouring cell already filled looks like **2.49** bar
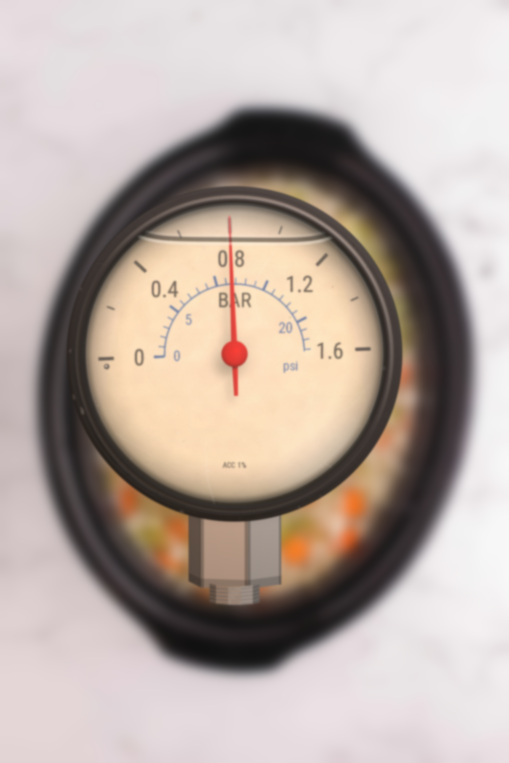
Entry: **0.8** bar
